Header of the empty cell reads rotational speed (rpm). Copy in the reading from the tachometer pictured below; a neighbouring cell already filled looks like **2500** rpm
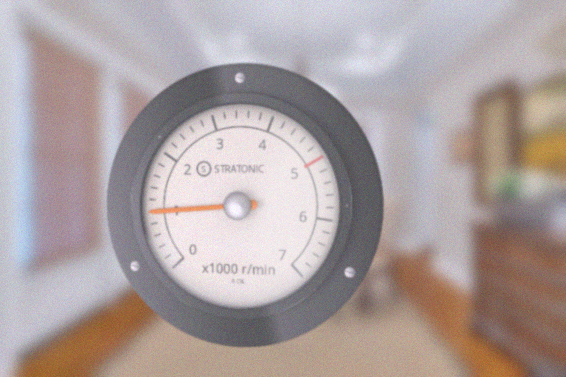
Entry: **1000** rpm
